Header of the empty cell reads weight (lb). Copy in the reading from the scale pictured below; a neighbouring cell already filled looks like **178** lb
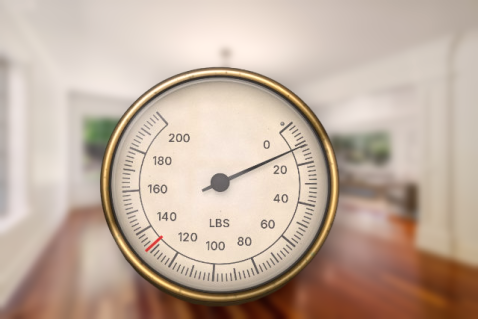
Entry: **12** lb
